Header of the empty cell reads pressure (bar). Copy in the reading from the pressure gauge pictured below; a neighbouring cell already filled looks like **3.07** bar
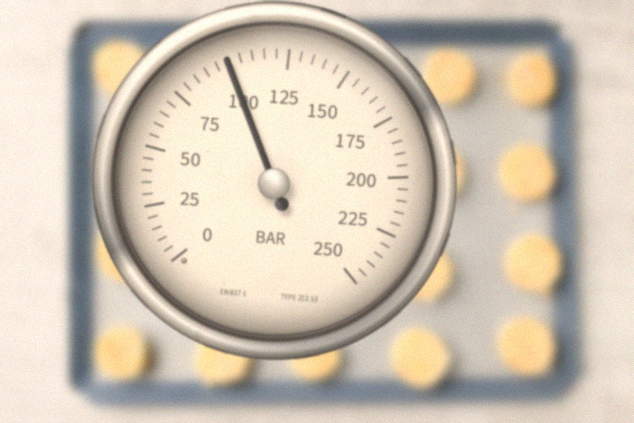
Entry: **100** bar
